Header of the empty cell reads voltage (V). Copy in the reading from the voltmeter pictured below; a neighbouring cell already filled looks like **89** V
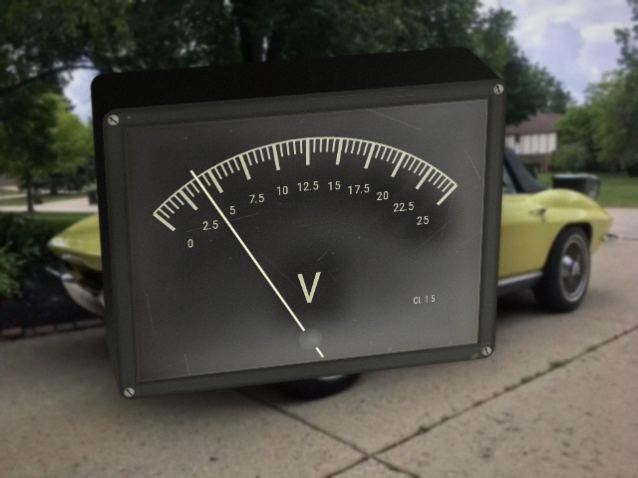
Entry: **4** V
